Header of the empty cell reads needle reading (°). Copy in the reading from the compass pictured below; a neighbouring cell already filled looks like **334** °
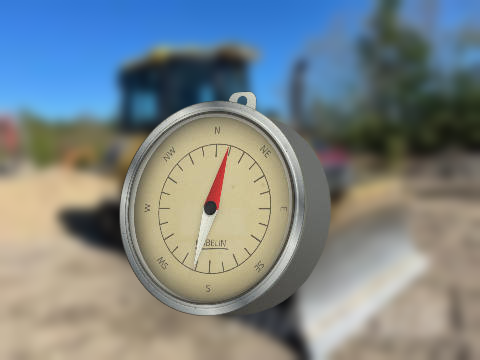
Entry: **15** °
